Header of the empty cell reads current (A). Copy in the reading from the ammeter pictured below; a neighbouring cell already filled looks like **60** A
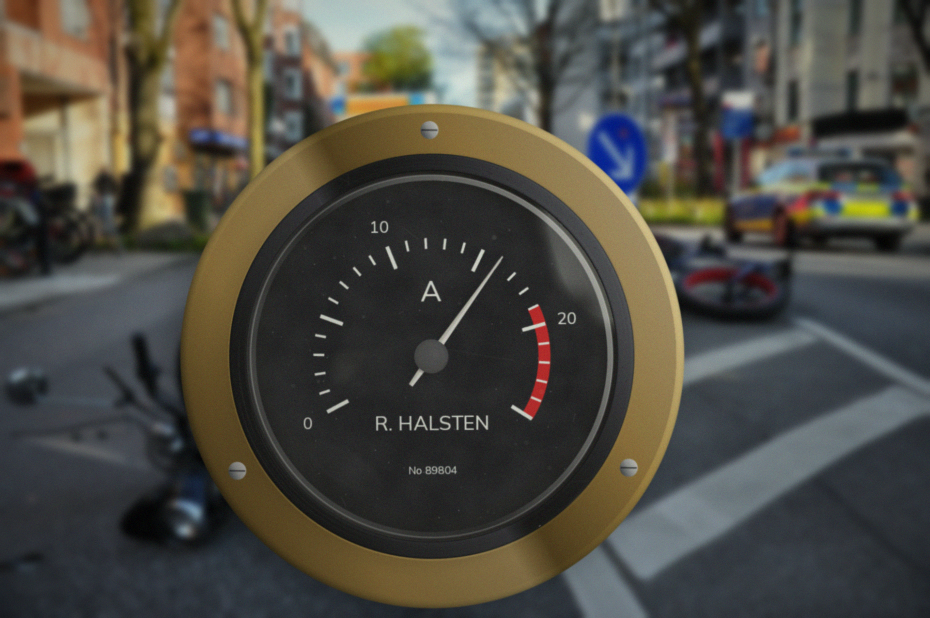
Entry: **16** A
